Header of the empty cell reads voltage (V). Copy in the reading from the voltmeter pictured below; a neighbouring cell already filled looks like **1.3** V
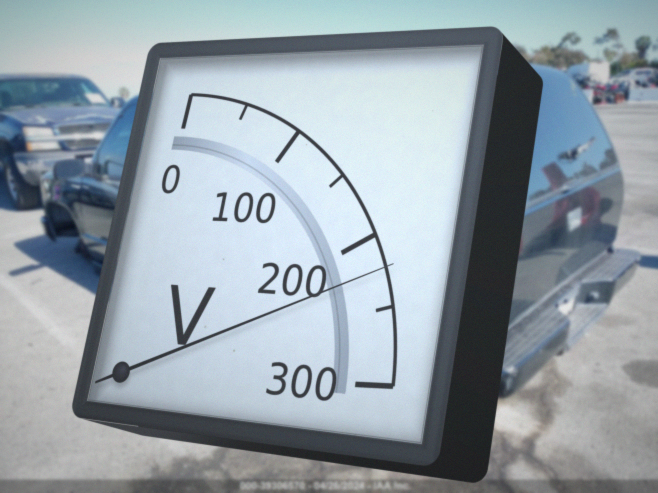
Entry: **225** V
